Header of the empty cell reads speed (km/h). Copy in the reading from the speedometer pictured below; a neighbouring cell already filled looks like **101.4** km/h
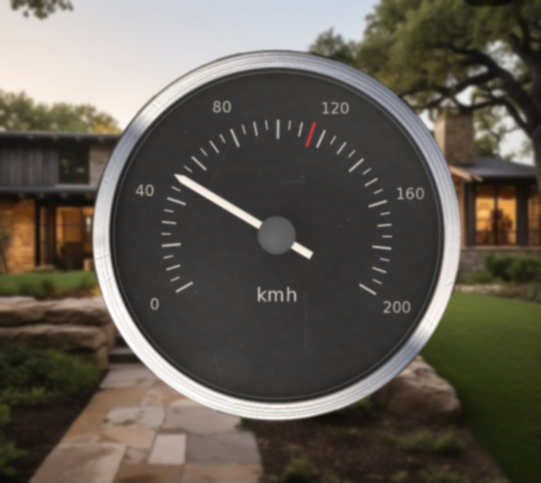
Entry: **50** km/h
